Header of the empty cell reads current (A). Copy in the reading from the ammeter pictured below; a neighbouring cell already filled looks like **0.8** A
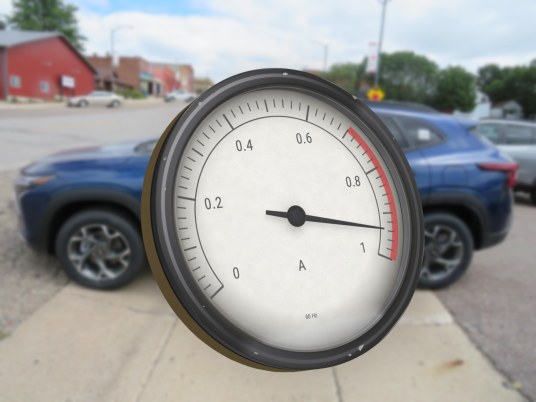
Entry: **0.94** A
